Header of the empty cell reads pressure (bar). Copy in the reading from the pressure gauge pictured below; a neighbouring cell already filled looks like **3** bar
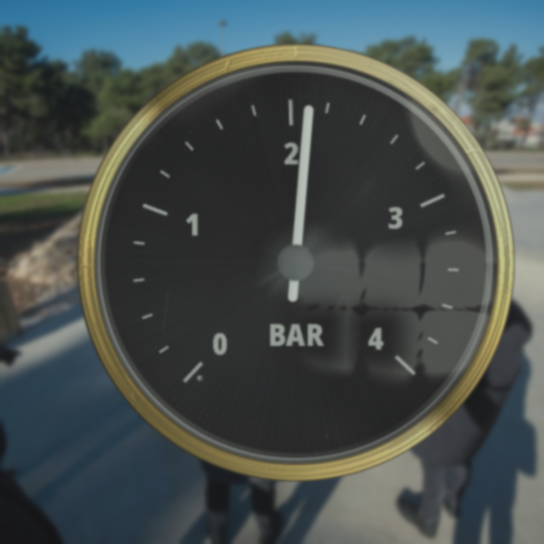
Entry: **2.1** bar
